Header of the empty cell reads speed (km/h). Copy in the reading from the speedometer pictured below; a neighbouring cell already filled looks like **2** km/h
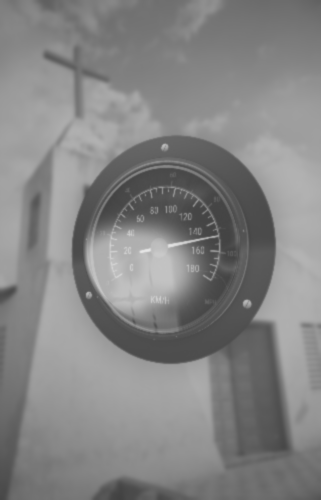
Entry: **150** km/h
